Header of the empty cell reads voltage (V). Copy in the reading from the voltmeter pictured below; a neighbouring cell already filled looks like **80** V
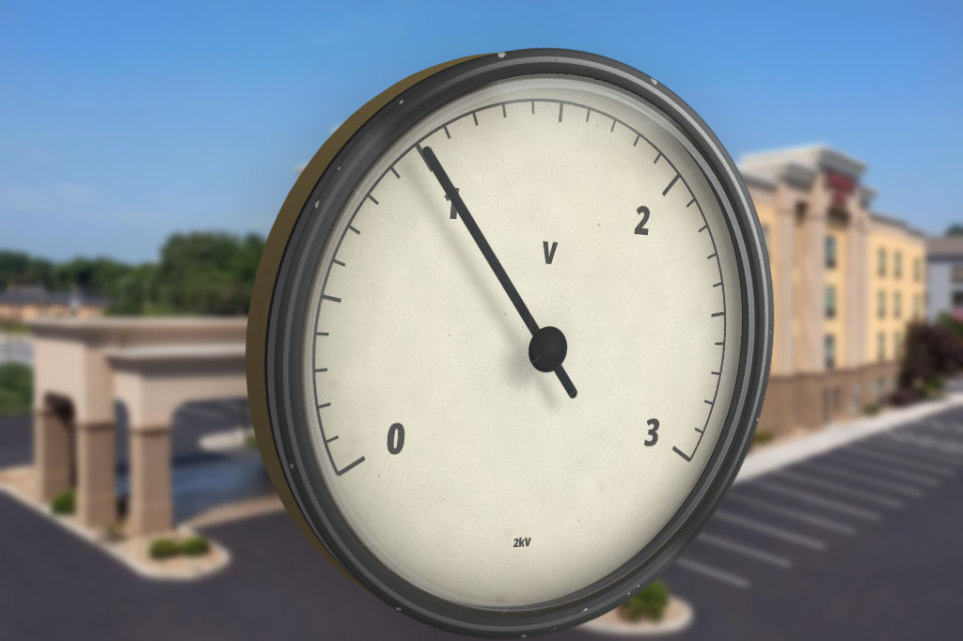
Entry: **1** V
